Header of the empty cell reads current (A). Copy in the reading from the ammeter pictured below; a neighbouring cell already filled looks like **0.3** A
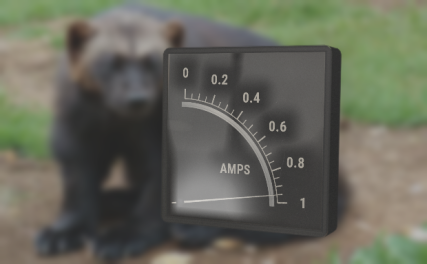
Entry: **0.95** A
